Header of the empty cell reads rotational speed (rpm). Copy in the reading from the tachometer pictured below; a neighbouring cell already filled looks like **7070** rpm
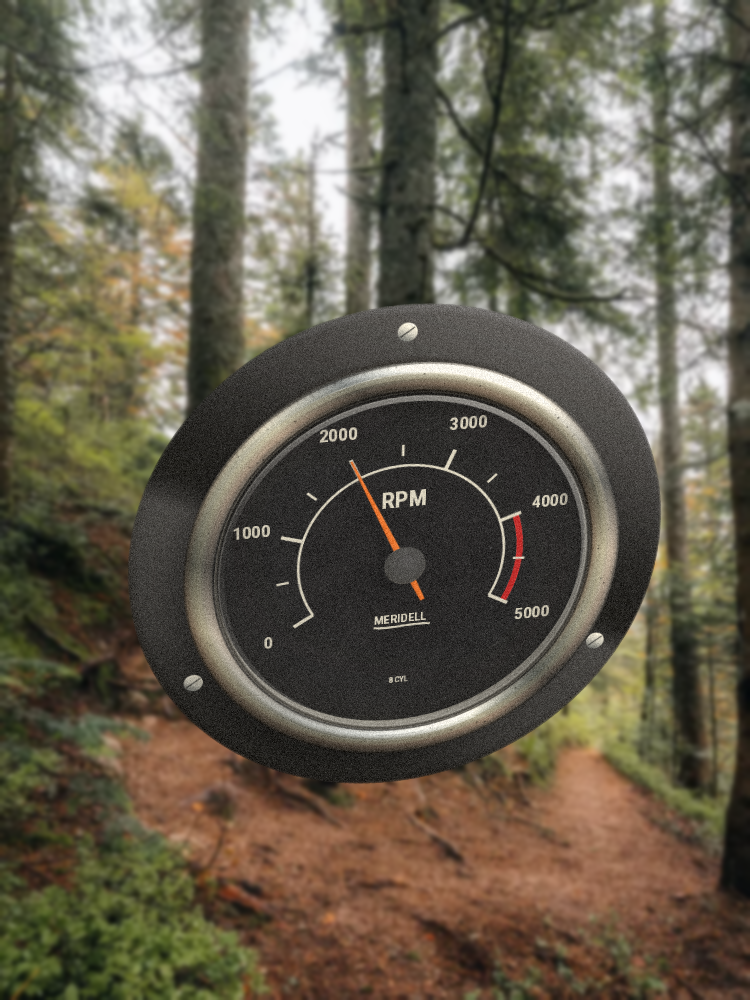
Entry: **2000** rpm
